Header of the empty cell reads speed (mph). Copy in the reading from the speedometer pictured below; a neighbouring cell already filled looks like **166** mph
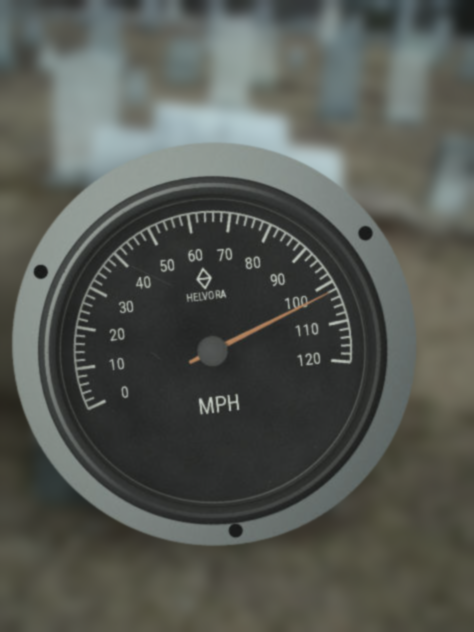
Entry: **102** mph
